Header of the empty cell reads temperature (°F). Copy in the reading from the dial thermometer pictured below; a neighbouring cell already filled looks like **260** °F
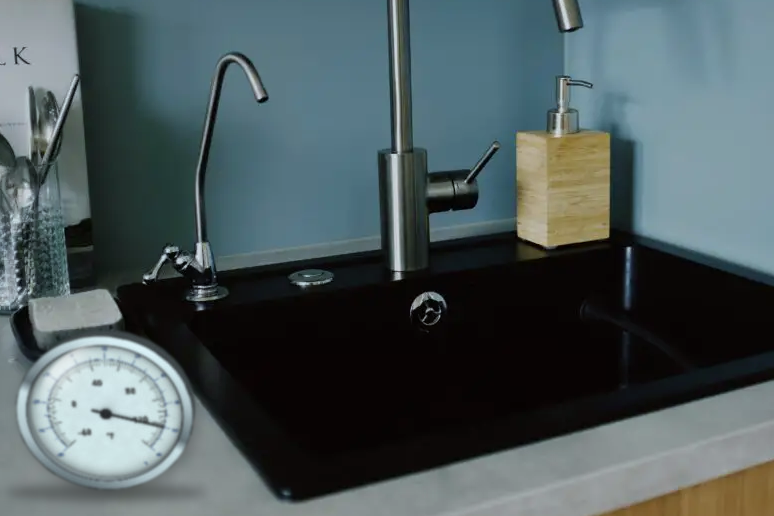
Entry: **120** °F
